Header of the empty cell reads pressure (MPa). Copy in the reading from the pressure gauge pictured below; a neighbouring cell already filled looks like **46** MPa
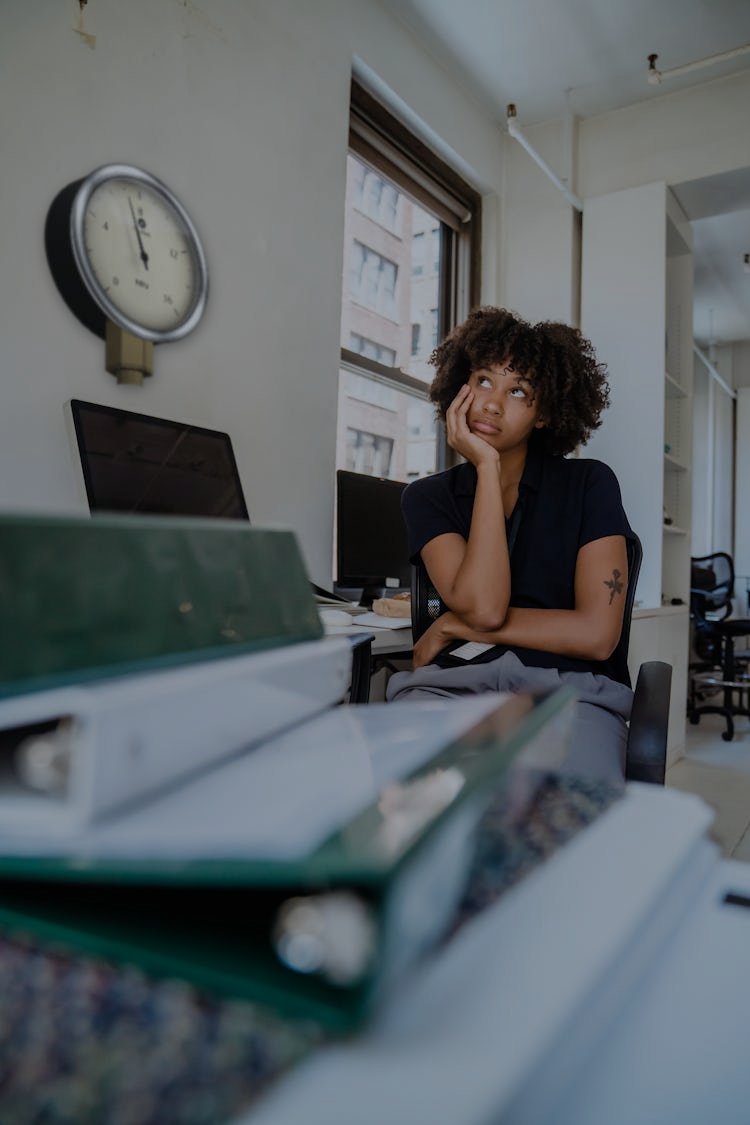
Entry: **7** MPa
